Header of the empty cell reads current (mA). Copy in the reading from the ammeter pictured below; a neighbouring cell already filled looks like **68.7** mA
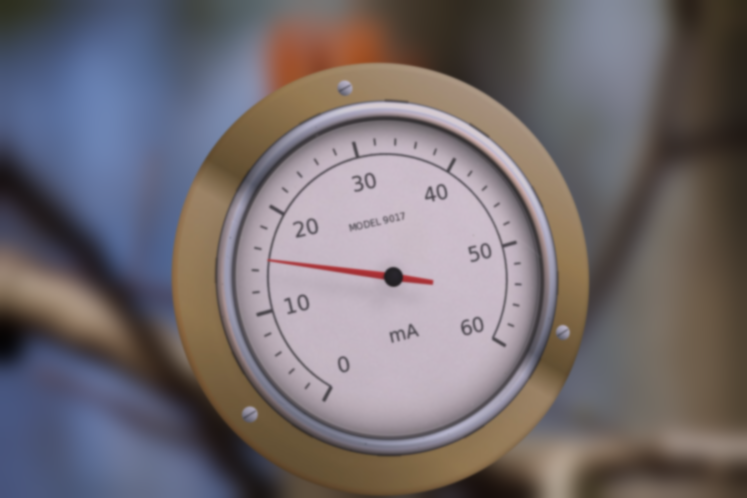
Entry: **15** mA
